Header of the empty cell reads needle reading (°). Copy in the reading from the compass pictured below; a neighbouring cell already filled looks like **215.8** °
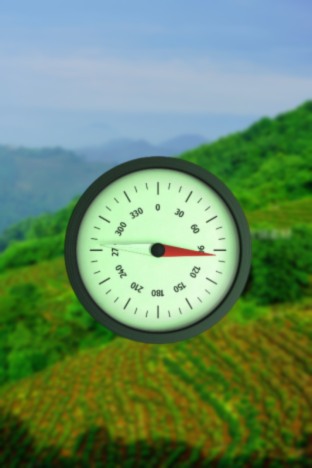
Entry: **95** °
